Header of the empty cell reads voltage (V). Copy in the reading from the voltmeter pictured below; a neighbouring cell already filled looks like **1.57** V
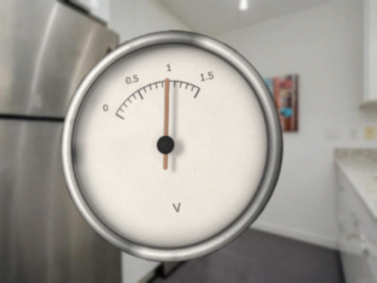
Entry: **1** V
